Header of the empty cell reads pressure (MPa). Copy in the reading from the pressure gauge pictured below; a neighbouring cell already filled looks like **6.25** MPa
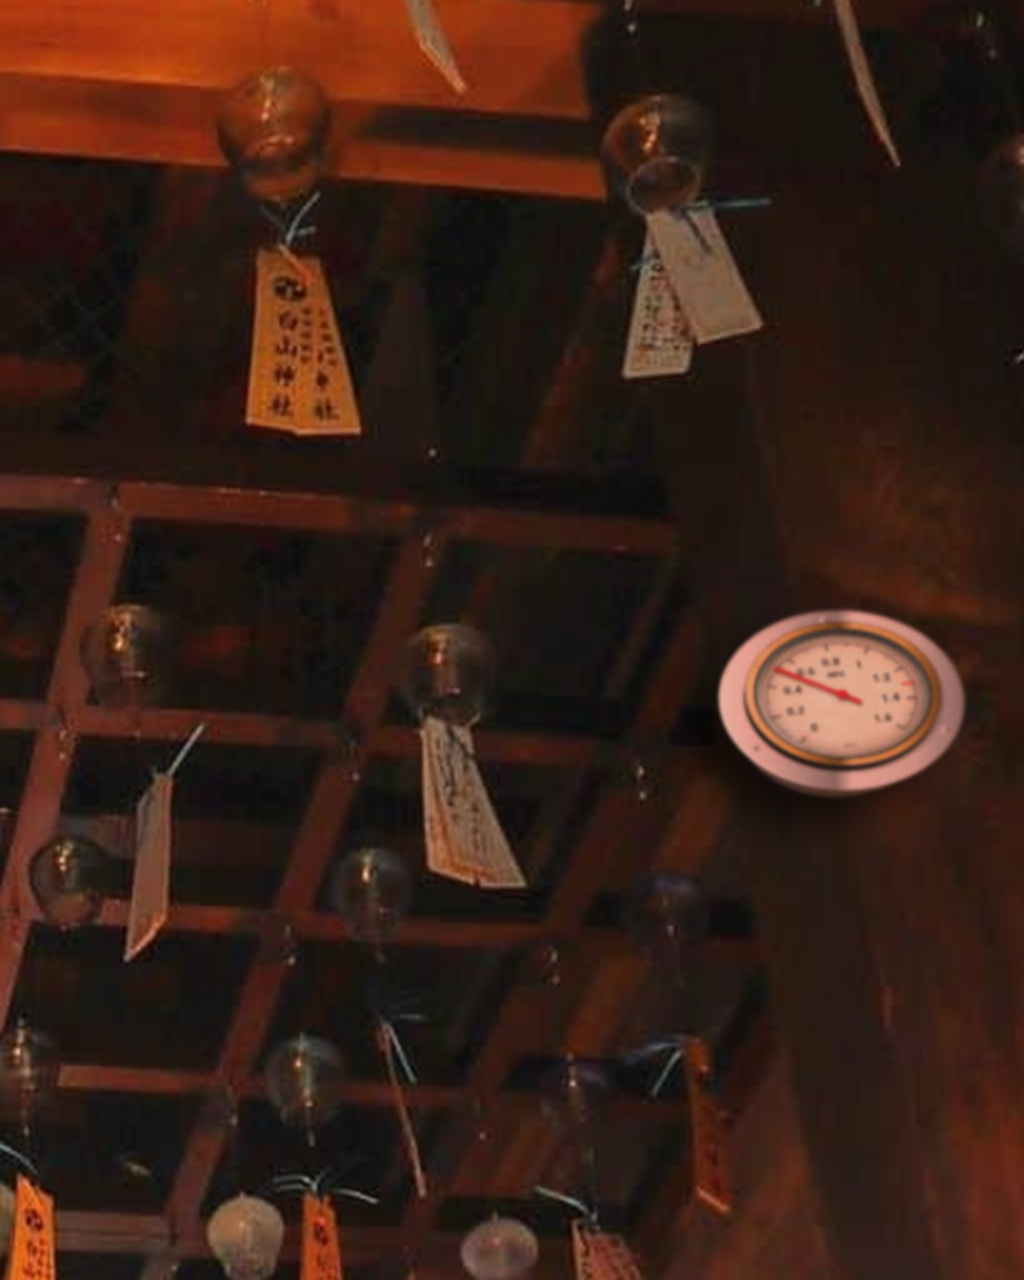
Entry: **0.5** MPa
